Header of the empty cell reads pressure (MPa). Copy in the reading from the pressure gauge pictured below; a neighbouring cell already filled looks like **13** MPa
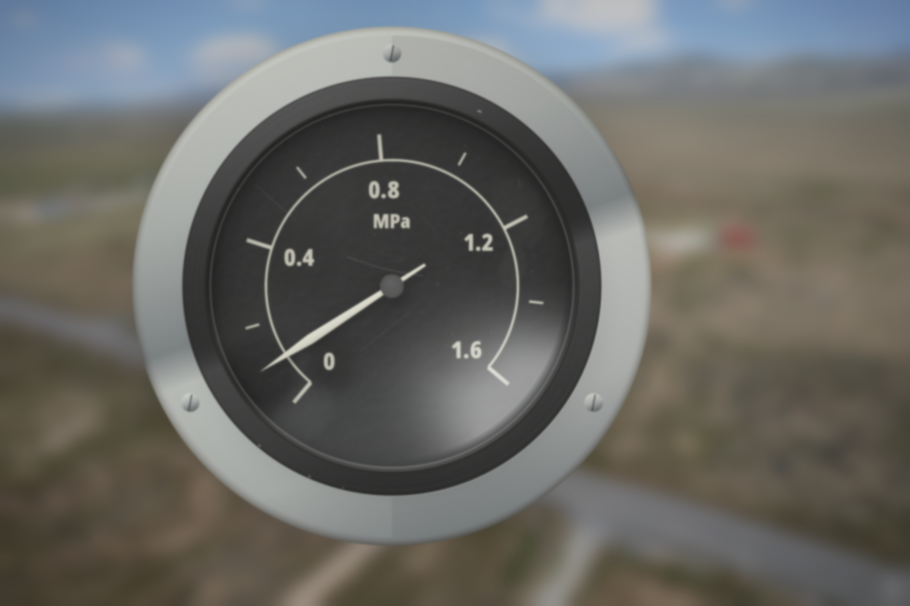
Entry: **0.1** MPa
